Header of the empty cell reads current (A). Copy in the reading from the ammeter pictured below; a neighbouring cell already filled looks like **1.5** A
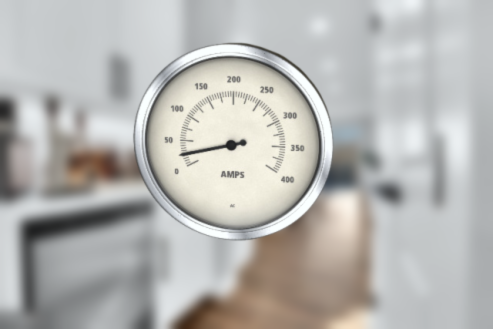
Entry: **25** A
